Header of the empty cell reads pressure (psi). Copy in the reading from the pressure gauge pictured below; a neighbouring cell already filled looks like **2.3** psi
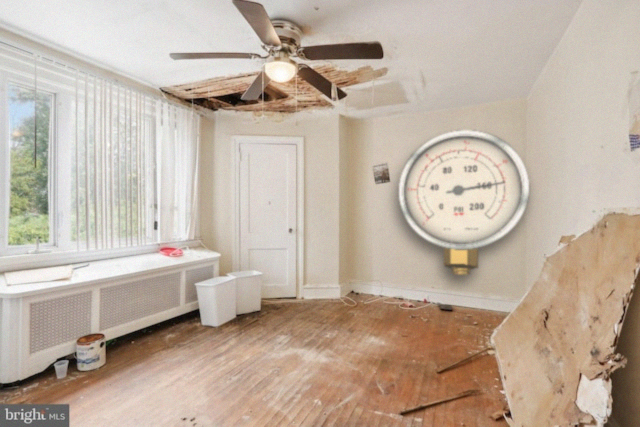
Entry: **160** psi
